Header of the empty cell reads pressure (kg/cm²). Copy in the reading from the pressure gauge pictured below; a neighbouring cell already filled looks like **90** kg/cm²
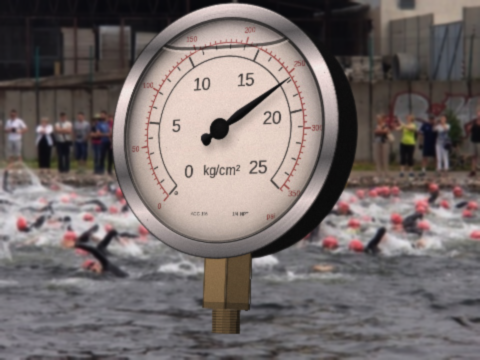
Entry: **18** kg/cm²
